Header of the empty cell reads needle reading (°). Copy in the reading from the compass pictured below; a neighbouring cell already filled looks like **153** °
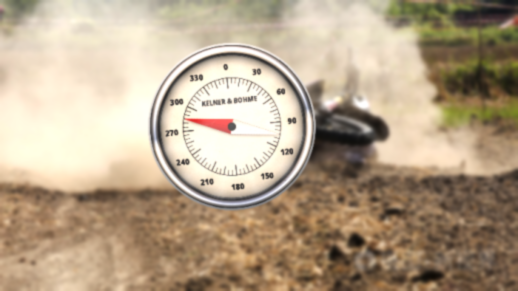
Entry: **285** °
